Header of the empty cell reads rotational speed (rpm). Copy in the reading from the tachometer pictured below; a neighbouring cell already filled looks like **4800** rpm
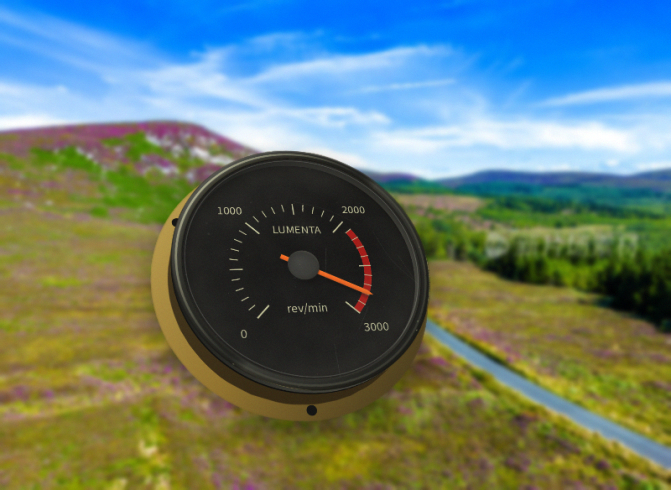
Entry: **2800** rpm
